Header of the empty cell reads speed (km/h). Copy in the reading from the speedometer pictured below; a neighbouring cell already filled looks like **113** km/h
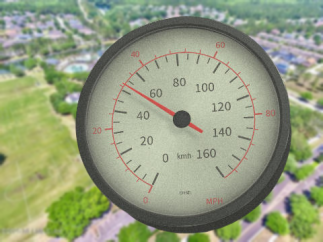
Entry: **52.5** km/h
